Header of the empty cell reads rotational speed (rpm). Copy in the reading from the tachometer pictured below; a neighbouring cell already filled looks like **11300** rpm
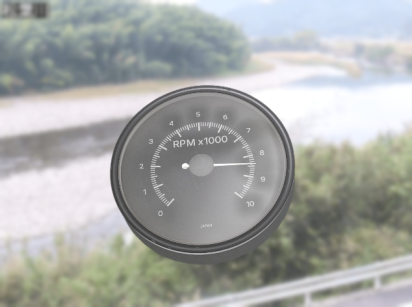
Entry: **8500** rpm
